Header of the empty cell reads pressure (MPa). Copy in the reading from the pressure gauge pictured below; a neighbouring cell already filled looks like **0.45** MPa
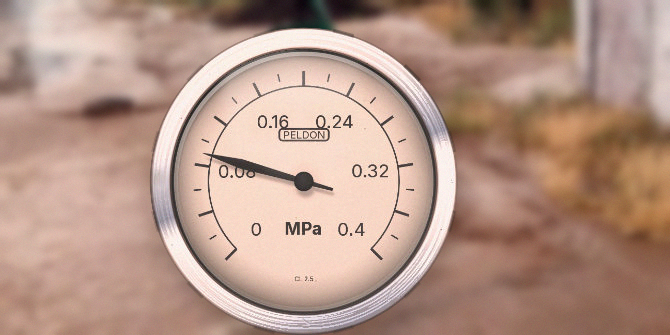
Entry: **0.09** MPa
